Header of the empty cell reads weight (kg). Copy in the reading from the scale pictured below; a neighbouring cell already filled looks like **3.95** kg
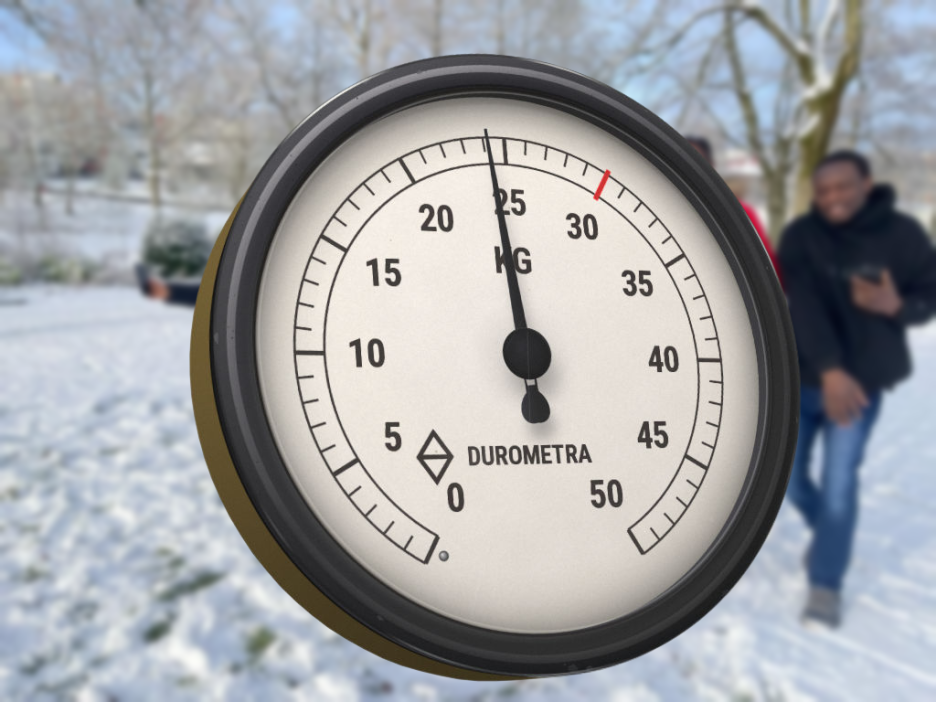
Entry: **24** kg
